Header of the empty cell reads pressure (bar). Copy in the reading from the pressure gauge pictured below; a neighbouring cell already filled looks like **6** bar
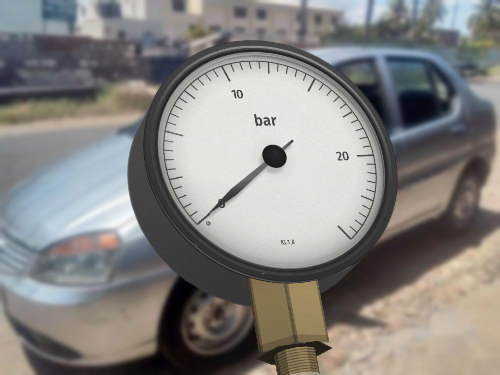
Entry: **0** bar
